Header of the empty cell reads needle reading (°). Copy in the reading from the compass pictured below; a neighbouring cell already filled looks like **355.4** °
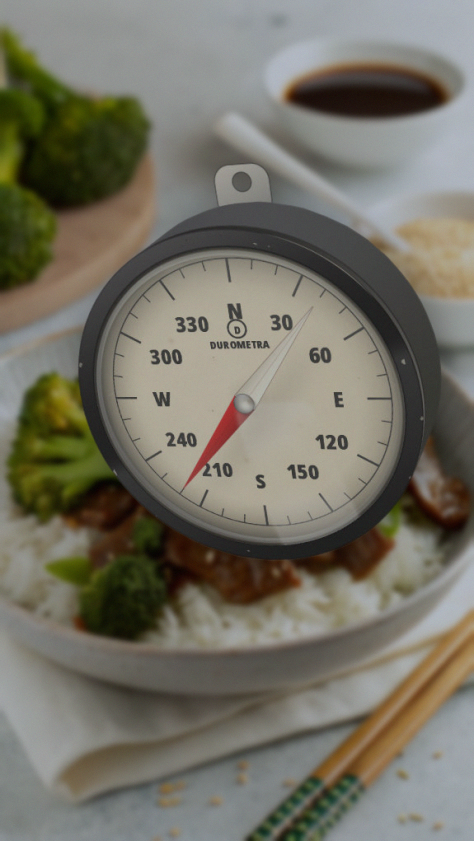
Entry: **220** °
